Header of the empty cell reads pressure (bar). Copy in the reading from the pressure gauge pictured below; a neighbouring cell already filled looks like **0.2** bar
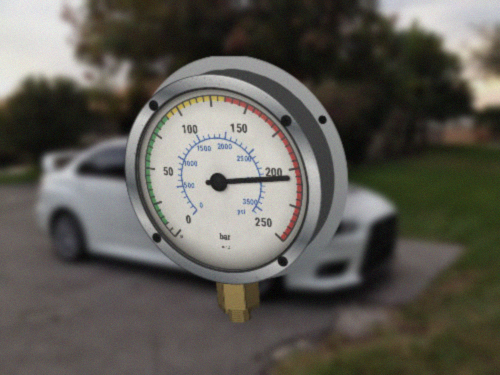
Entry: **205** bar
